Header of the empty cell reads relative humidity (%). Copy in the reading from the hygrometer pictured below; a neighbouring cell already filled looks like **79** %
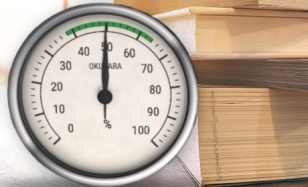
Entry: **50** %
